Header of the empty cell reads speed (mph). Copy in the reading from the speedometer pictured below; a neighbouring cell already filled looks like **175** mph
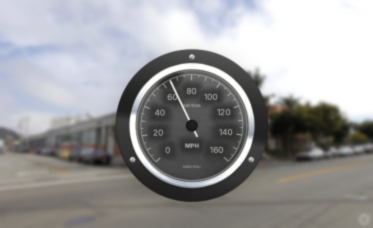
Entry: **65** mph
